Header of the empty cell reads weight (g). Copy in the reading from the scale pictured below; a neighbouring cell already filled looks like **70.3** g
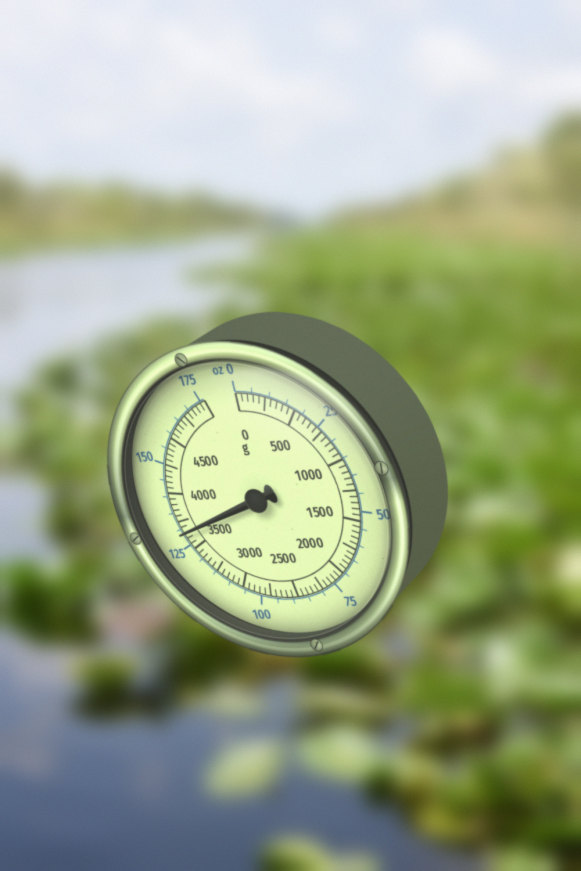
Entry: **3650** g
